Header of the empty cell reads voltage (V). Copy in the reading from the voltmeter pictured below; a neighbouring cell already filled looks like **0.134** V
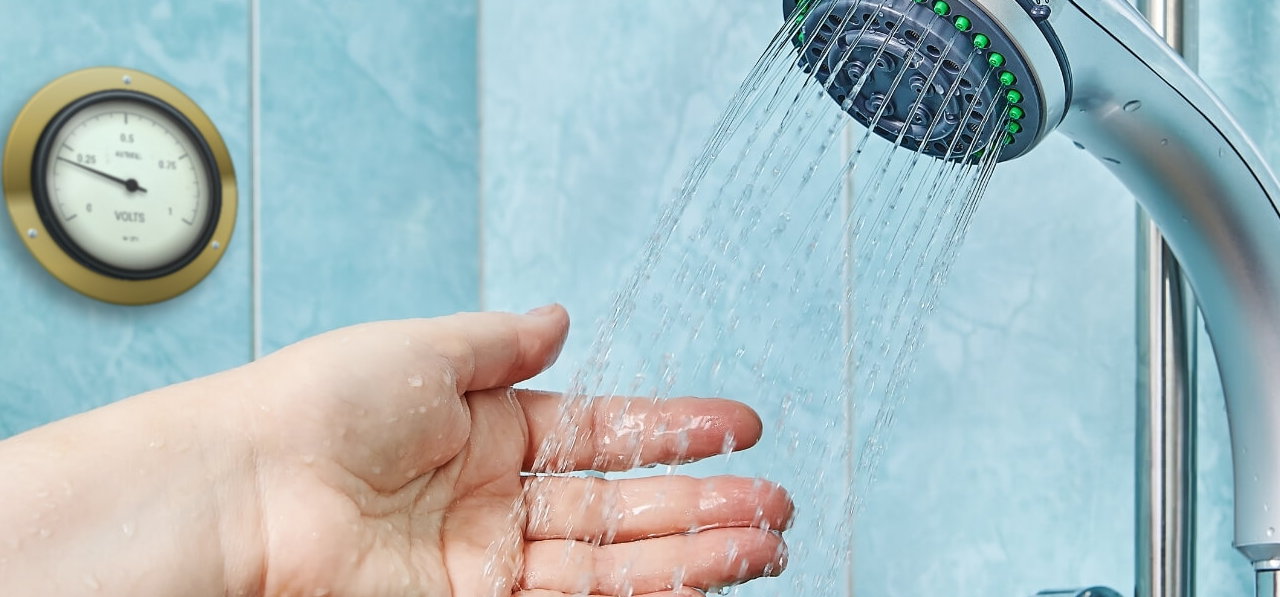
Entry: **0.2** V
